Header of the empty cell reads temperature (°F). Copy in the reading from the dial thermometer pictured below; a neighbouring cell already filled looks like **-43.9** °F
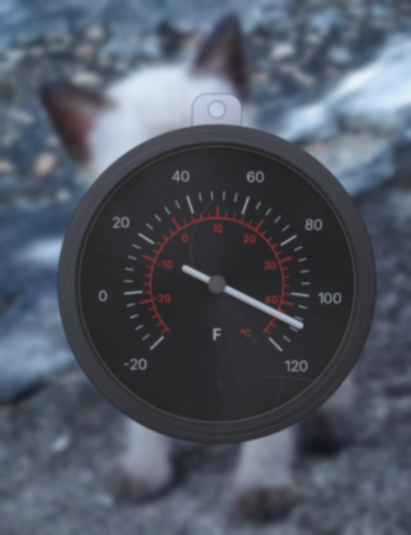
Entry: **110** °F
